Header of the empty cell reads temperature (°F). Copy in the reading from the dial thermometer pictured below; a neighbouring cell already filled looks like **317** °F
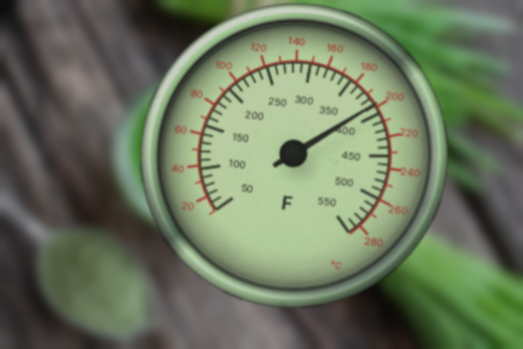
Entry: **390** °F
